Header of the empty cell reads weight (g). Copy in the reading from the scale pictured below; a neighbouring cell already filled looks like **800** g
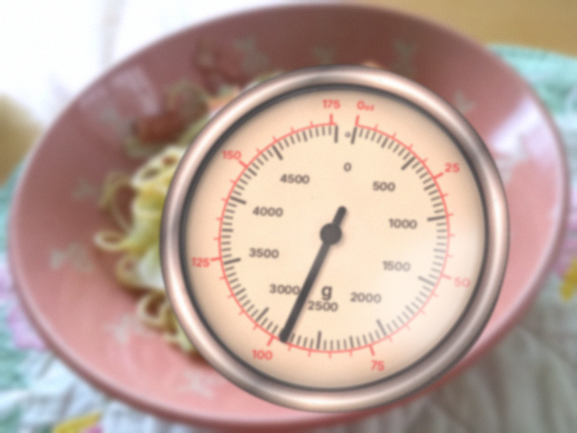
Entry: **2750** g
